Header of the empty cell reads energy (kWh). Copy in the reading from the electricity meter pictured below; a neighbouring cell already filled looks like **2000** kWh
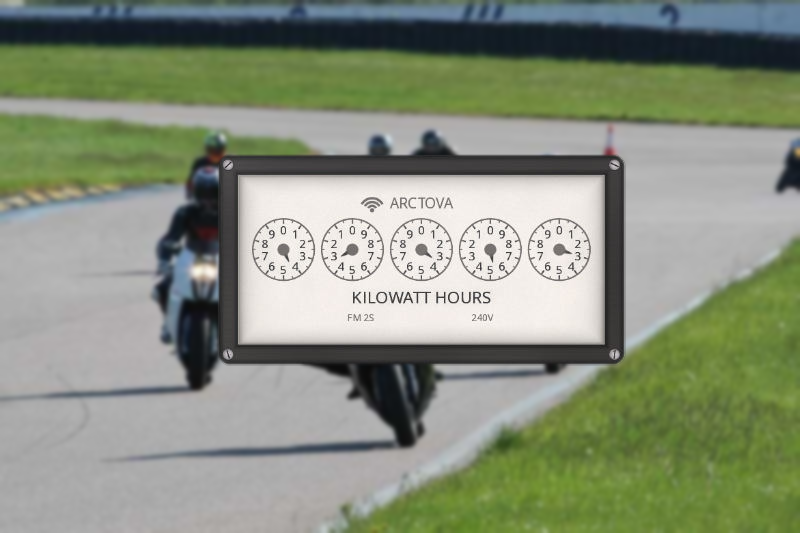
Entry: **43353** kWh
